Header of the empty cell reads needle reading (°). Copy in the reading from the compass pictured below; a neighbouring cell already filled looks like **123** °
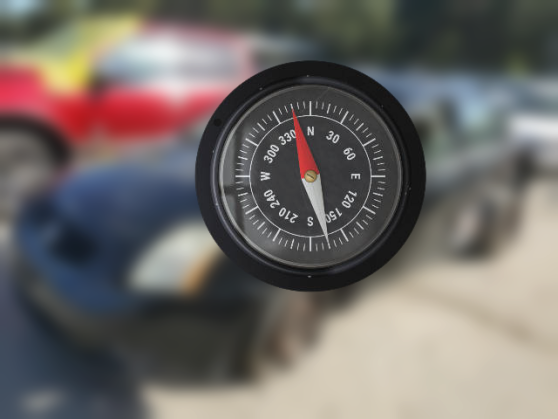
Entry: **345** °
